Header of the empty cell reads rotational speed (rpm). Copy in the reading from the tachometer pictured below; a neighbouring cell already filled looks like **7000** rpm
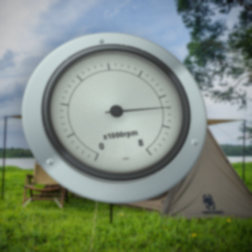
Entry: **6400** rpm
